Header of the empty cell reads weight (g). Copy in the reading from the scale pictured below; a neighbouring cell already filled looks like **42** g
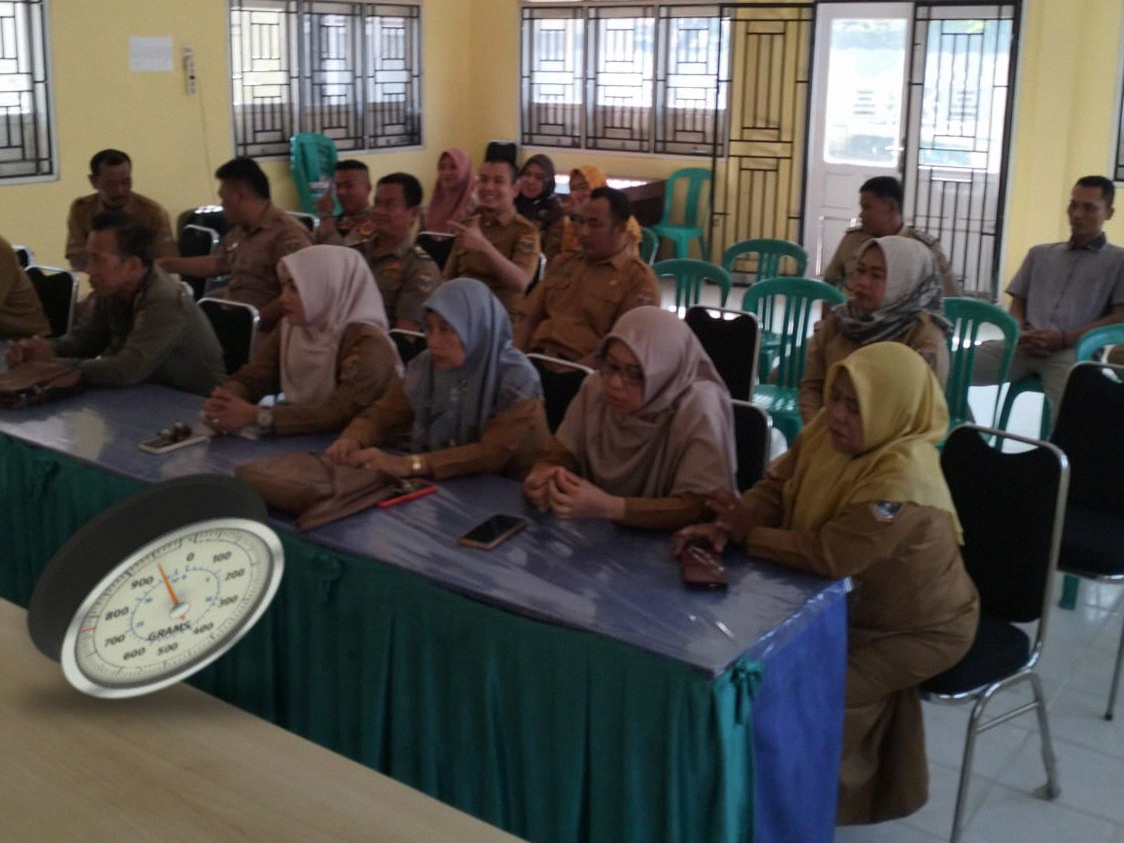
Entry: **950** g
